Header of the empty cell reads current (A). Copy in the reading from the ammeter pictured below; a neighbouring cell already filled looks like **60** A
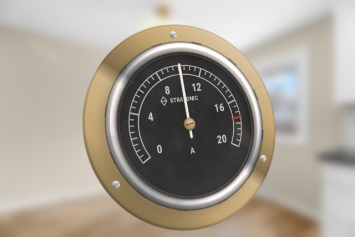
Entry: **10** A
